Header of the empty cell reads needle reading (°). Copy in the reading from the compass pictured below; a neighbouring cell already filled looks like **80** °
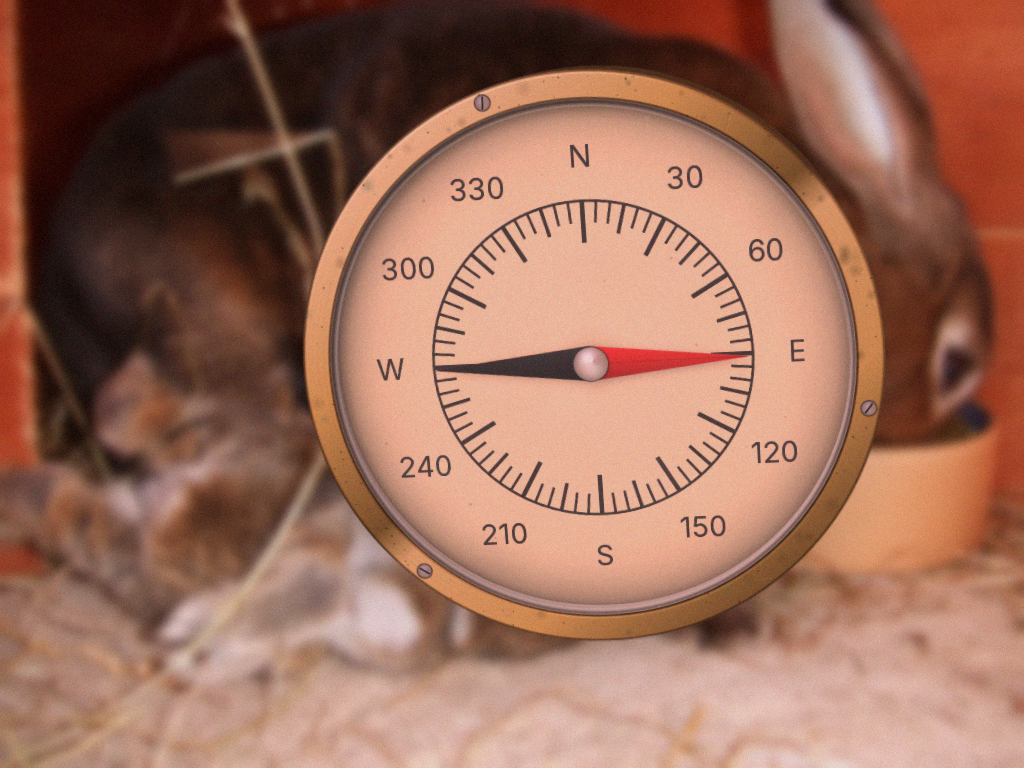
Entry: **90** °
